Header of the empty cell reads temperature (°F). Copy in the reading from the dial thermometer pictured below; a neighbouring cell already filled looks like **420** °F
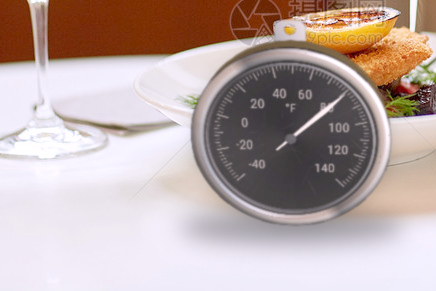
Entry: **80** °F
